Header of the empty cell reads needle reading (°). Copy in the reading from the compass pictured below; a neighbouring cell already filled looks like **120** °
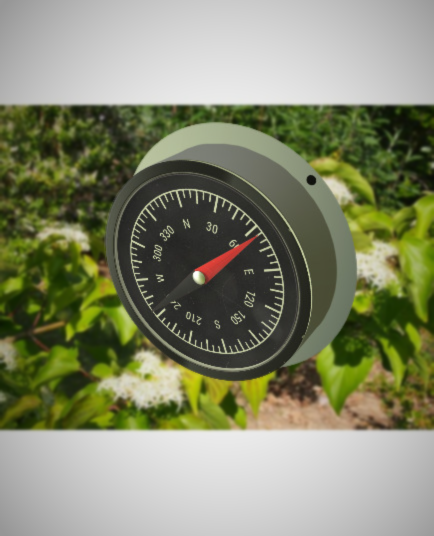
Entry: **65** °
